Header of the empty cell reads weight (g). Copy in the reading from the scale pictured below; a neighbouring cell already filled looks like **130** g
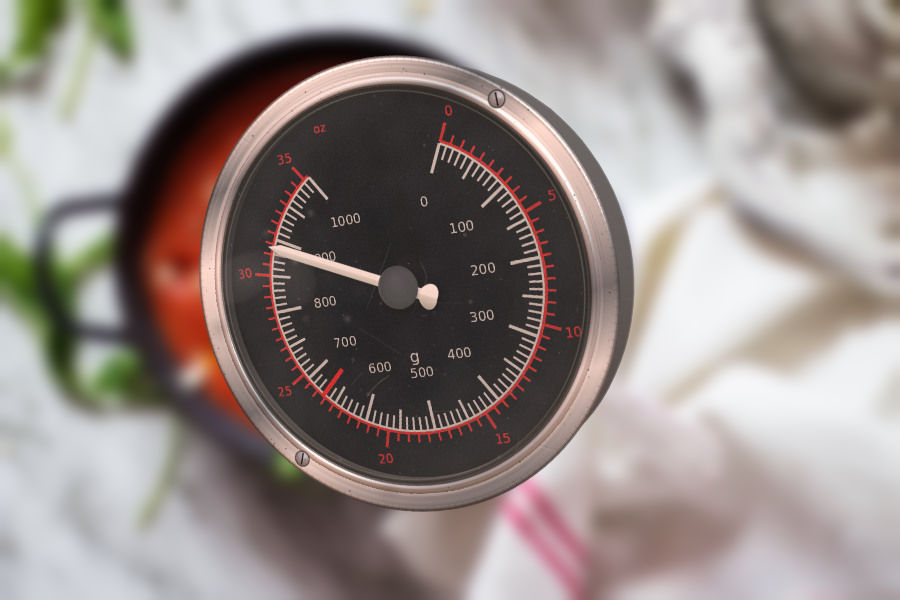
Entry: **890** g
